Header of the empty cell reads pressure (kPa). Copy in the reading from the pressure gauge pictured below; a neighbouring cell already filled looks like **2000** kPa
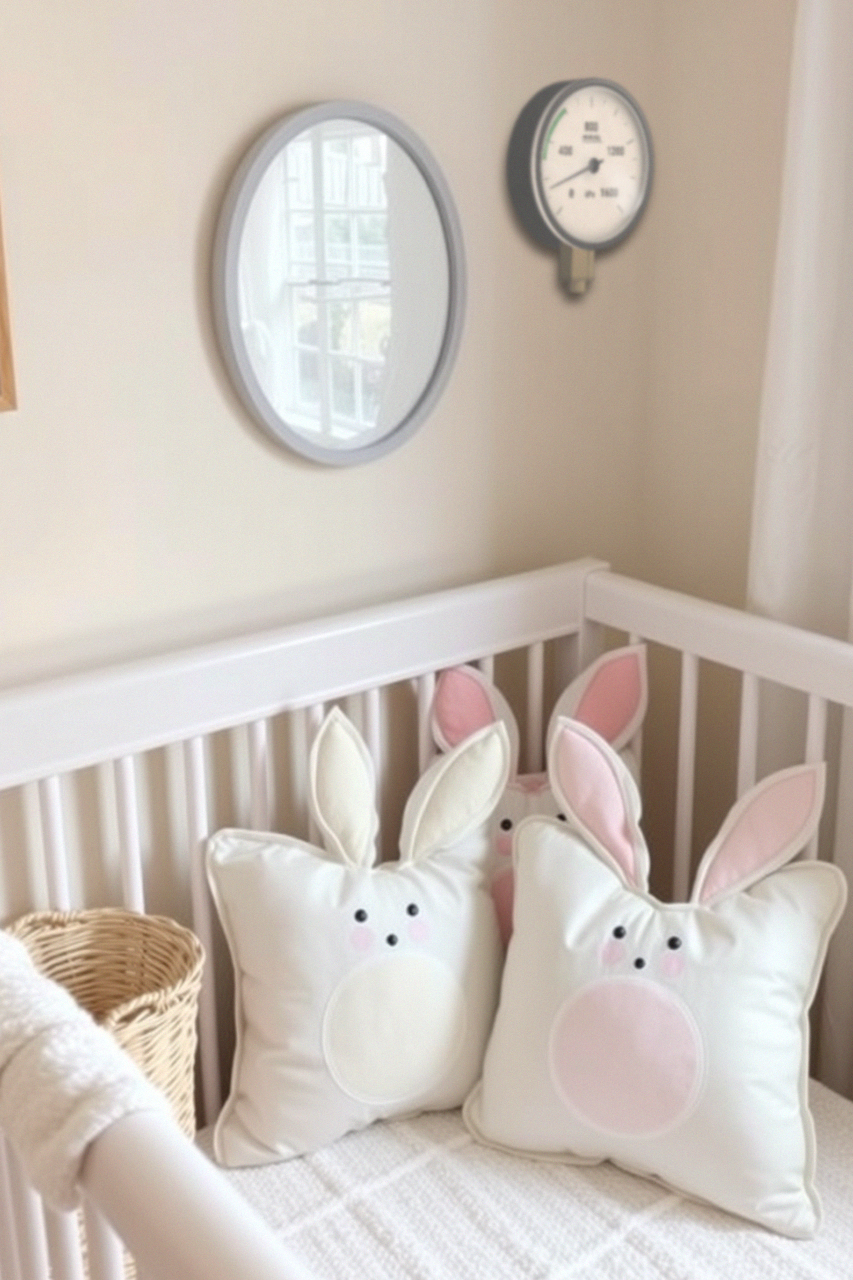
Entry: **150** kPa
